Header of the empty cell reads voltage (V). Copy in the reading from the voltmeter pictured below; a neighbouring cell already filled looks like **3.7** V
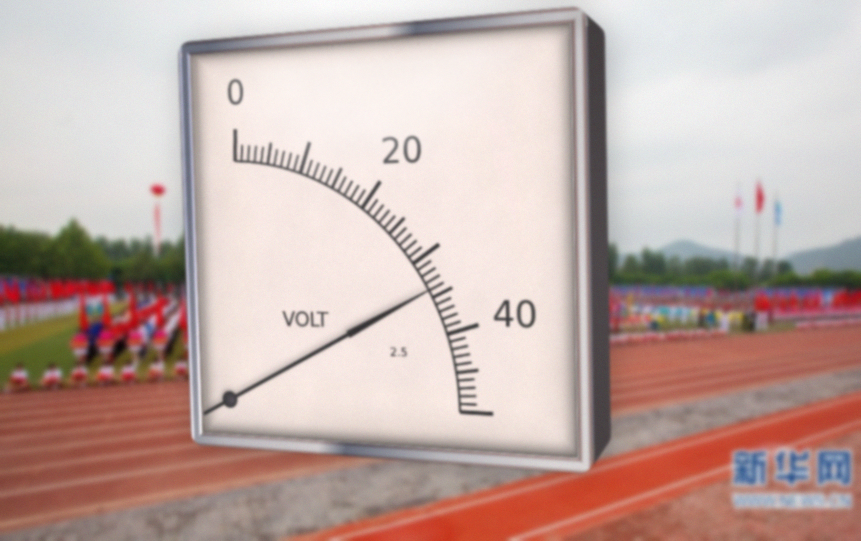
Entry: **34** V
